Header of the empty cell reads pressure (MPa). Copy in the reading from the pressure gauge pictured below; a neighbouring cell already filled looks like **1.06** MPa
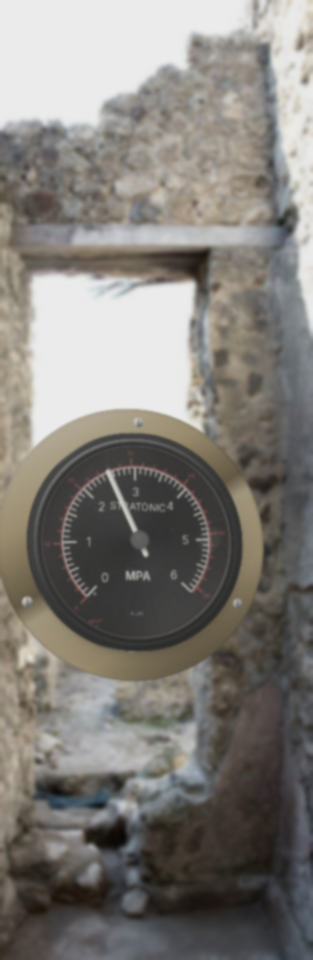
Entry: **2.5** MPa
